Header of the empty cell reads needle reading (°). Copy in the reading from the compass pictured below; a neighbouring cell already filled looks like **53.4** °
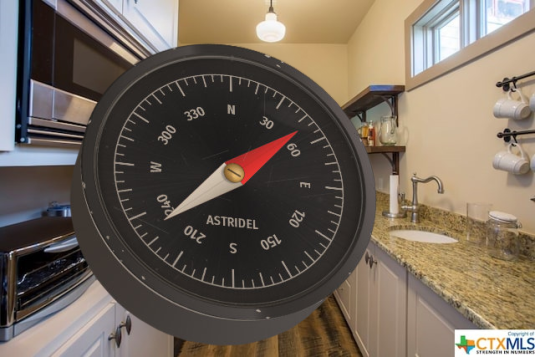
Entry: **50** °
